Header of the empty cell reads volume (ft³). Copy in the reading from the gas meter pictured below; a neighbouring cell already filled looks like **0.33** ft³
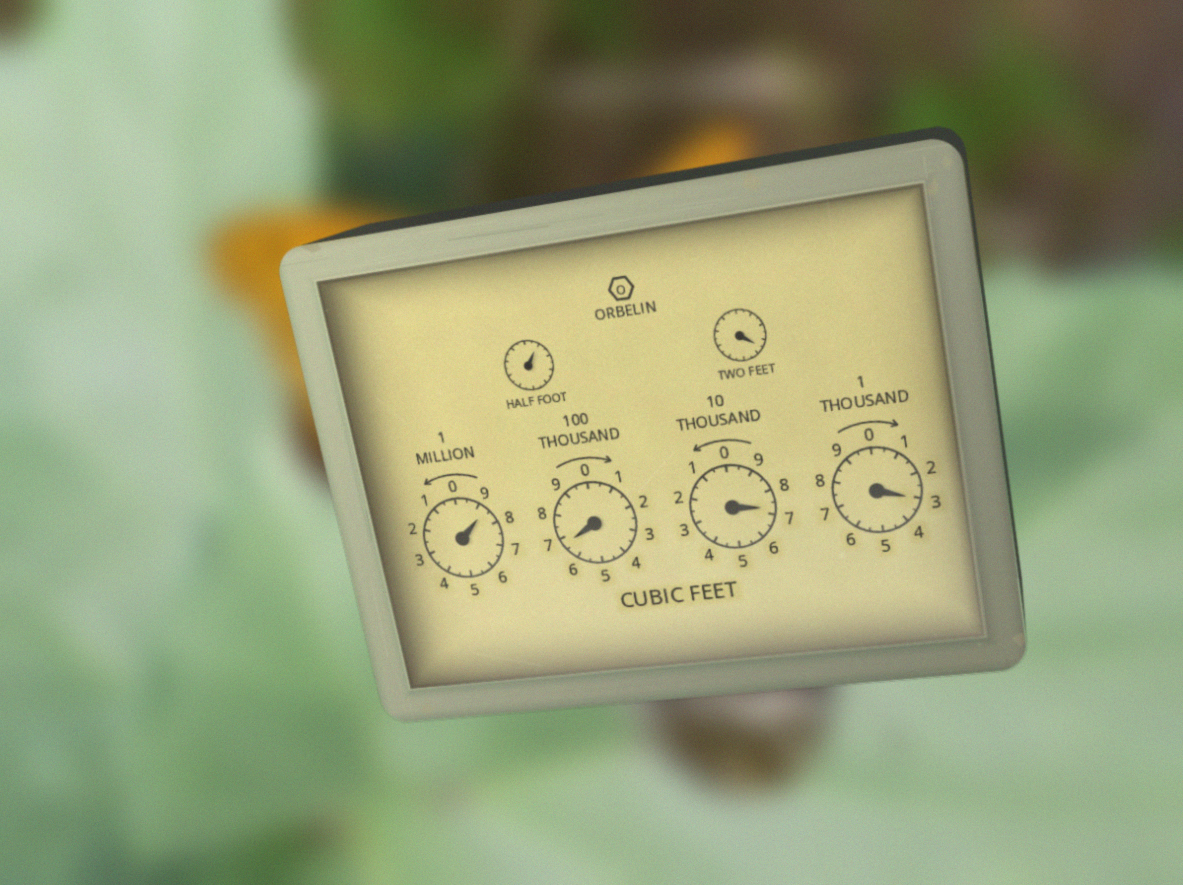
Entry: **867300** ft³
